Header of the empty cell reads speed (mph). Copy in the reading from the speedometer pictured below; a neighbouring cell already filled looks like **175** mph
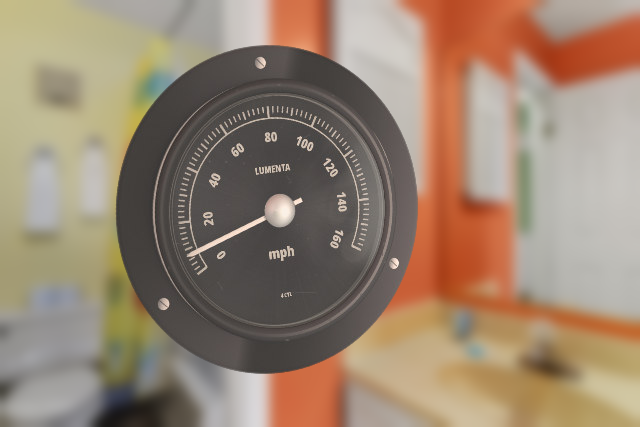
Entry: **8** mph
